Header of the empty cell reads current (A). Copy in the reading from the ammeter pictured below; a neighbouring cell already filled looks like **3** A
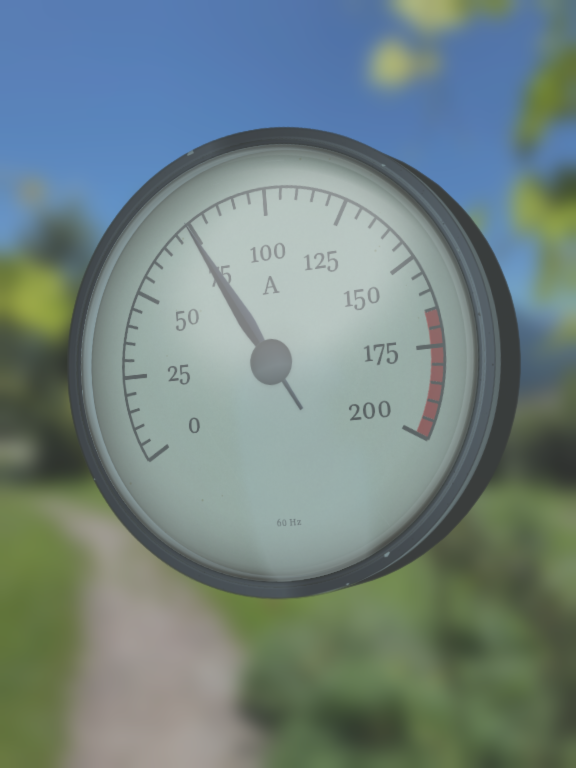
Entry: **75** A
